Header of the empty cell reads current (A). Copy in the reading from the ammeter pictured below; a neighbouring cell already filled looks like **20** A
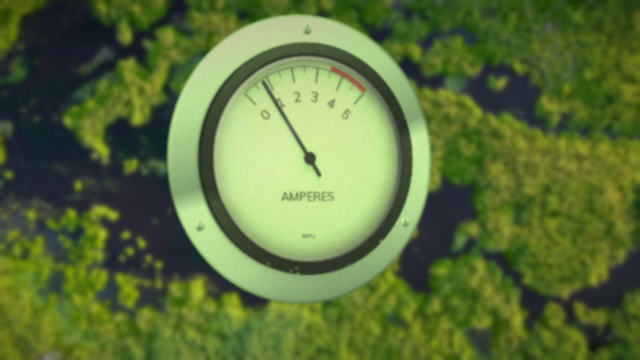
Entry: **0.75** A
